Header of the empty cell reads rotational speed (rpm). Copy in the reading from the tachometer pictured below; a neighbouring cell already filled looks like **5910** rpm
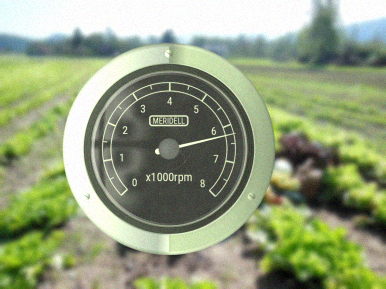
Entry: **6250** rpm
